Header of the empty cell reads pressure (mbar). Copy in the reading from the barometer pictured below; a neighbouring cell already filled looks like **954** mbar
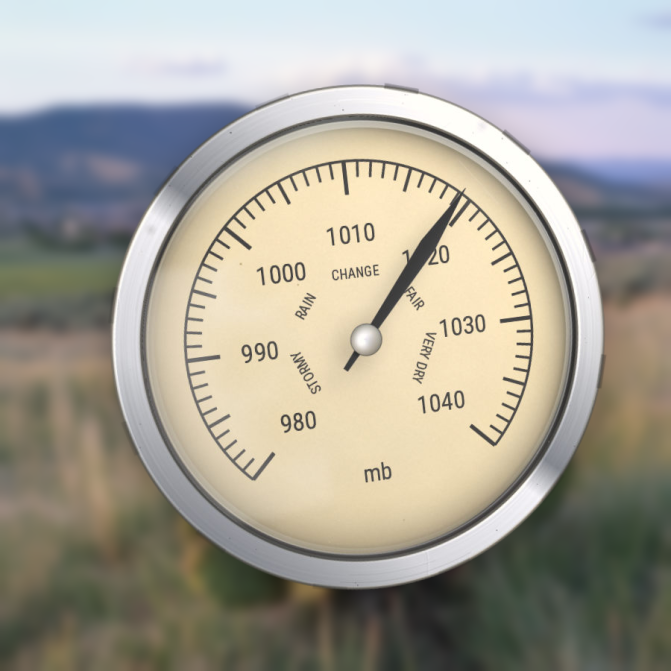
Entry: **1019** mbar
